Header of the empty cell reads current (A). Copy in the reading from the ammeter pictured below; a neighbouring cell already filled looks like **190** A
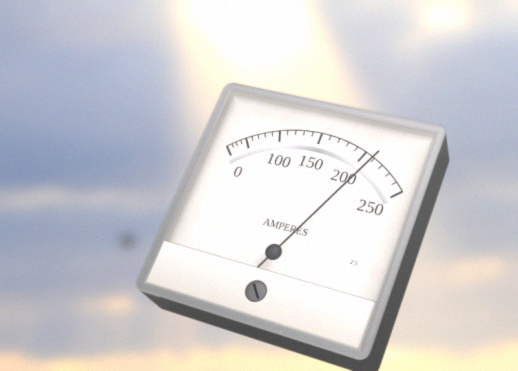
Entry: **210** A
